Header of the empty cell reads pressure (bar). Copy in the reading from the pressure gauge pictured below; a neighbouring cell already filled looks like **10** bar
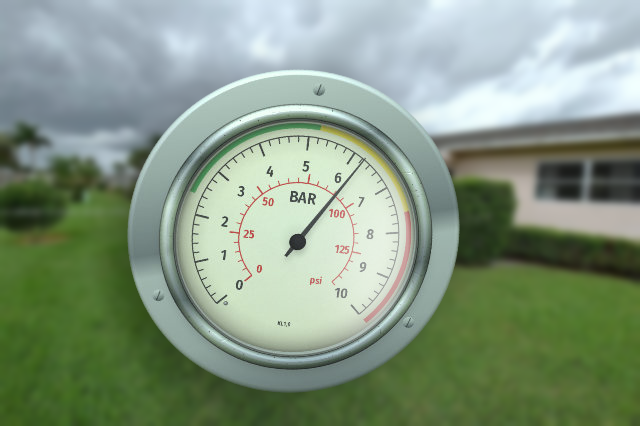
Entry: **6.2** bar
